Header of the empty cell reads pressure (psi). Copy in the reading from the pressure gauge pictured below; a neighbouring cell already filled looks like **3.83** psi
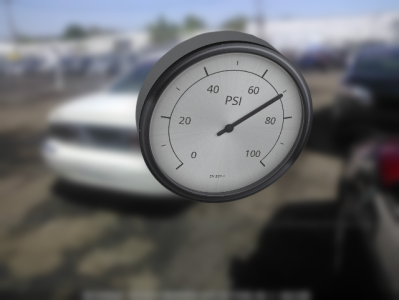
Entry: **70** psi
